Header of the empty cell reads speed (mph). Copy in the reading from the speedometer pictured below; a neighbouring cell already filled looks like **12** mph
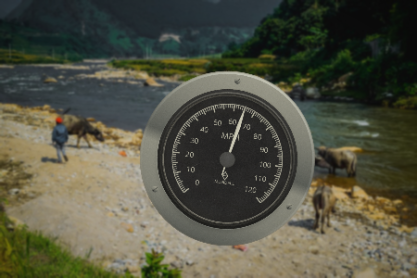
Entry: **65** mph
